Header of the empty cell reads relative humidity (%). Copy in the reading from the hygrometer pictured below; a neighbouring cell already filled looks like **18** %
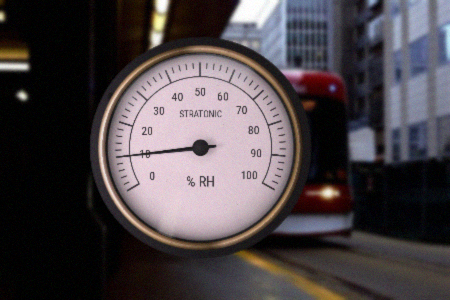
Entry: **10** %
